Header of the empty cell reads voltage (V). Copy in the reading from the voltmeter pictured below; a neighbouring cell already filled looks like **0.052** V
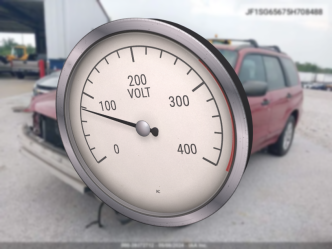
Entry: **80** V
